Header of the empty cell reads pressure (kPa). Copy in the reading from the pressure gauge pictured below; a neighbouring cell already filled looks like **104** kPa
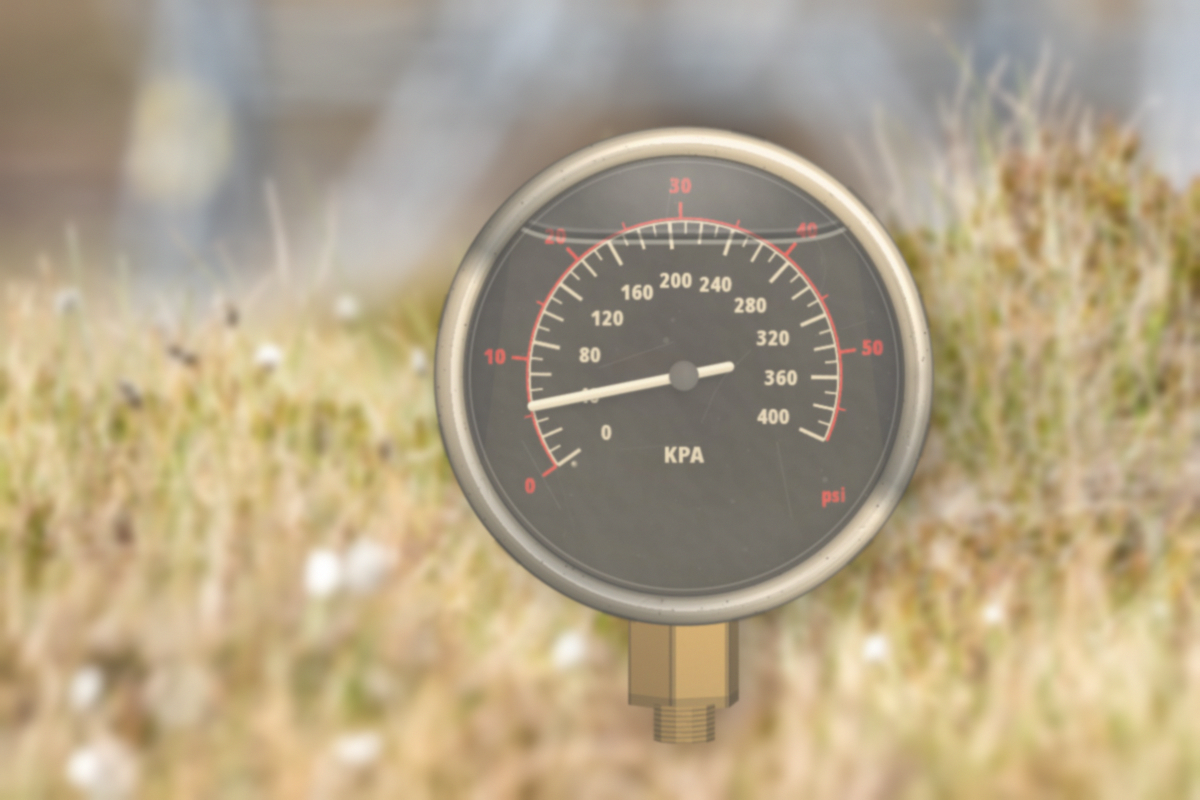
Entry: **40** kPa
